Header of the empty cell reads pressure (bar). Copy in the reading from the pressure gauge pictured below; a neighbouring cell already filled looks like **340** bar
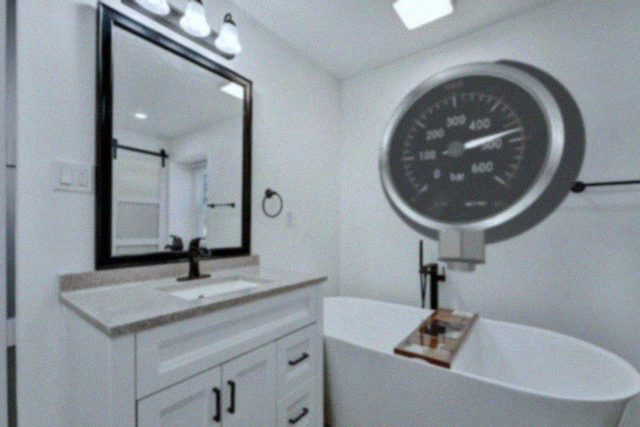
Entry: **480** bar
